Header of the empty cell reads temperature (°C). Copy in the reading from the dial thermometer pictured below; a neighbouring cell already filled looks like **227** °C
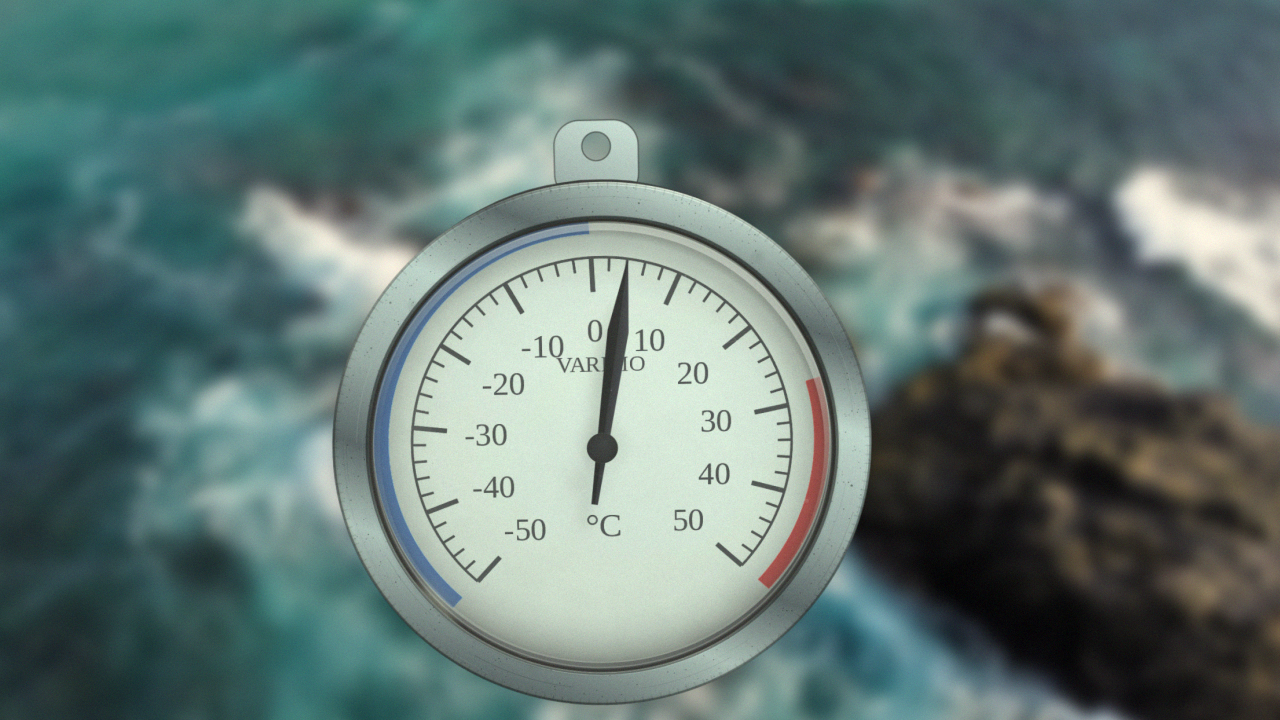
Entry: **4** °C
